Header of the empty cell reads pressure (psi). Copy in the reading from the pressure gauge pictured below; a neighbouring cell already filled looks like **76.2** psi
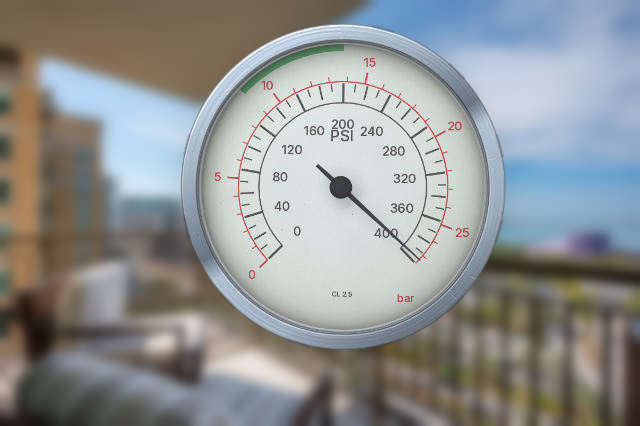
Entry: **395** psi
